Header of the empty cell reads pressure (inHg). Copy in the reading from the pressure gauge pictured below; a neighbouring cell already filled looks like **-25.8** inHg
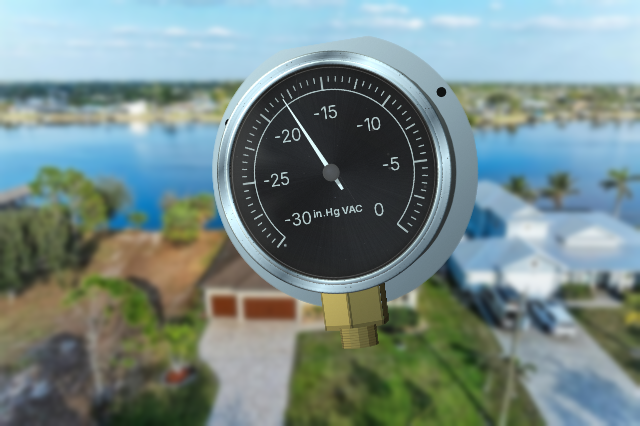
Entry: **-18** inHg
